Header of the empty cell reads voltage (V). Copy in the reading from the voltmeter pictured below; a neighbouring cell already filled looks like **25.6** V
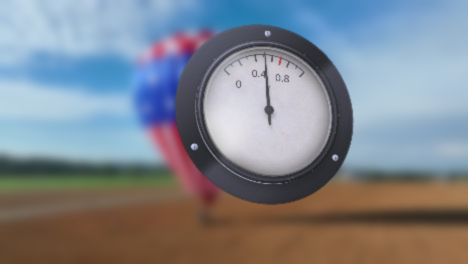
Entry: **0.5** V
